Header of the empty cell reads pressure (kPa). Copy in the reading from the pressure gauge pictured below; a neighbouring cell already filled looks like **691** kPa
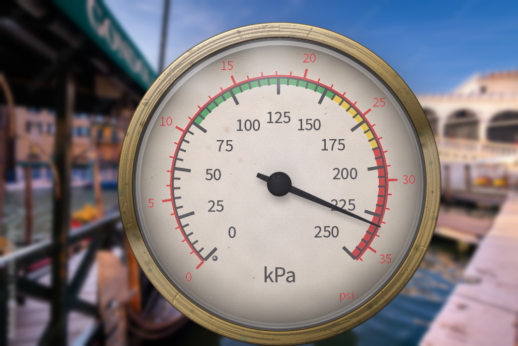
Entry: **230** kPa
